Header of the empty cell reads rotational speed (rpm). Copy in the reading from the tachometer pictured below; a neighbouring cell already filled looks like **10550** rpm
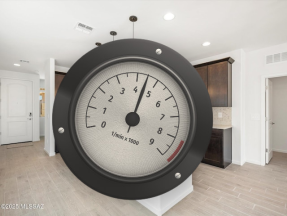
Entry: **4500** rpm
